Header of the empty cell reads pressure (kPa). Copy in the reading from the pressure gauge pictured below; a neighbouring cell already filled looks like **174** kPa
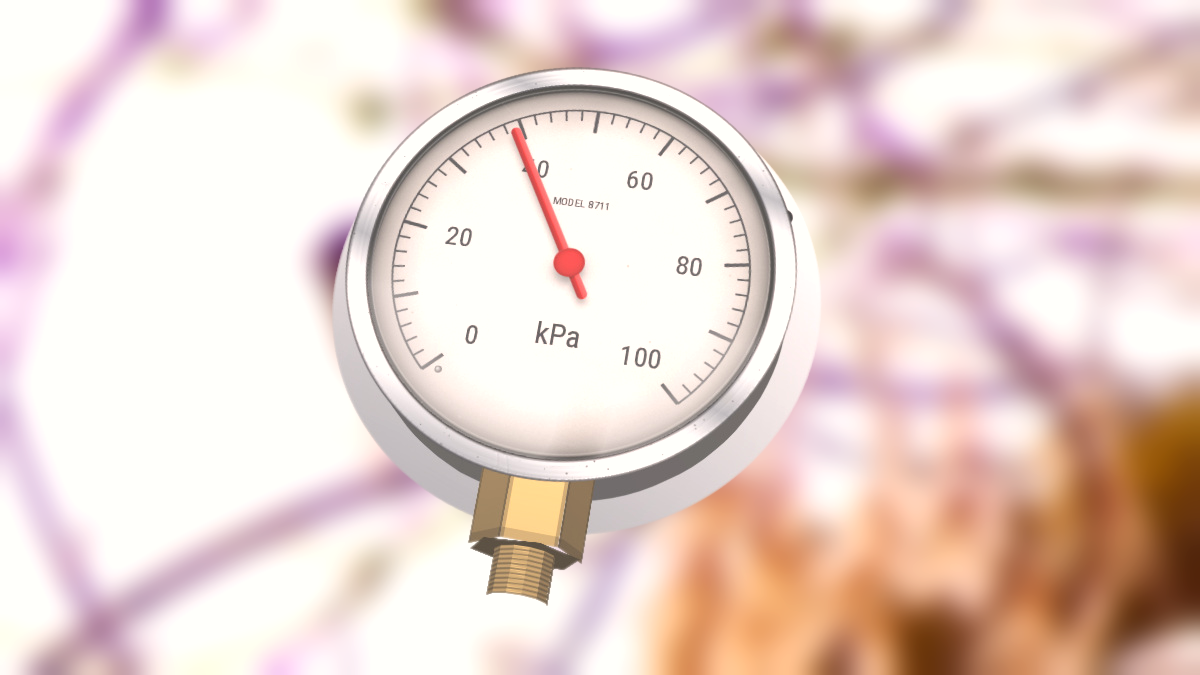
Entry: **39** kPa
